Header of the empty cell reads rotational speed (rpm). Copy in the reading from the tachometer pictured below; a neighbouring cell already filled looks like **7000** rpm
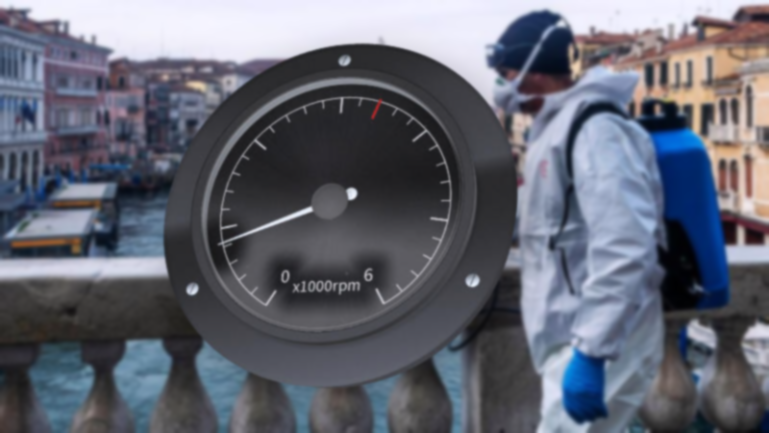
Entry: **800** rpm
